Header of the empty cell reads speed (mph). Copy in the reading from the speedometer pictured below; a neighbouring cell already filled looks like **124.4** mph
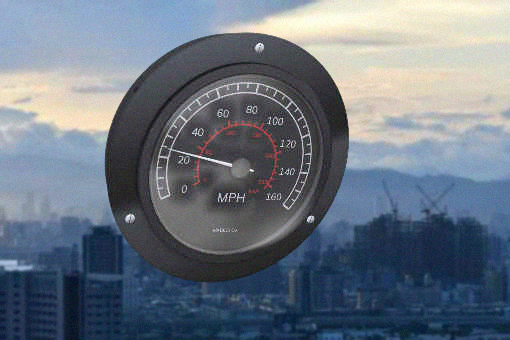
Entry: **25** mph
